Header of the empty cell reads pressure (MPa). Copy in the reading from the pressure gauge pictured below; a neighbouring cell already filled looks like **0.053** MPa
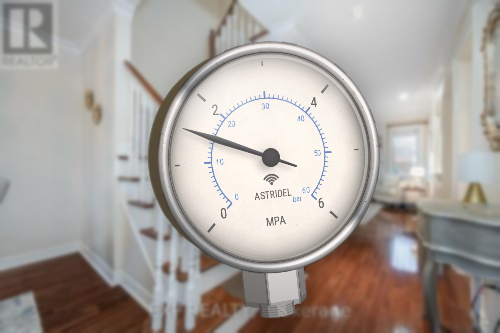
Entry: **1.5** MPa
